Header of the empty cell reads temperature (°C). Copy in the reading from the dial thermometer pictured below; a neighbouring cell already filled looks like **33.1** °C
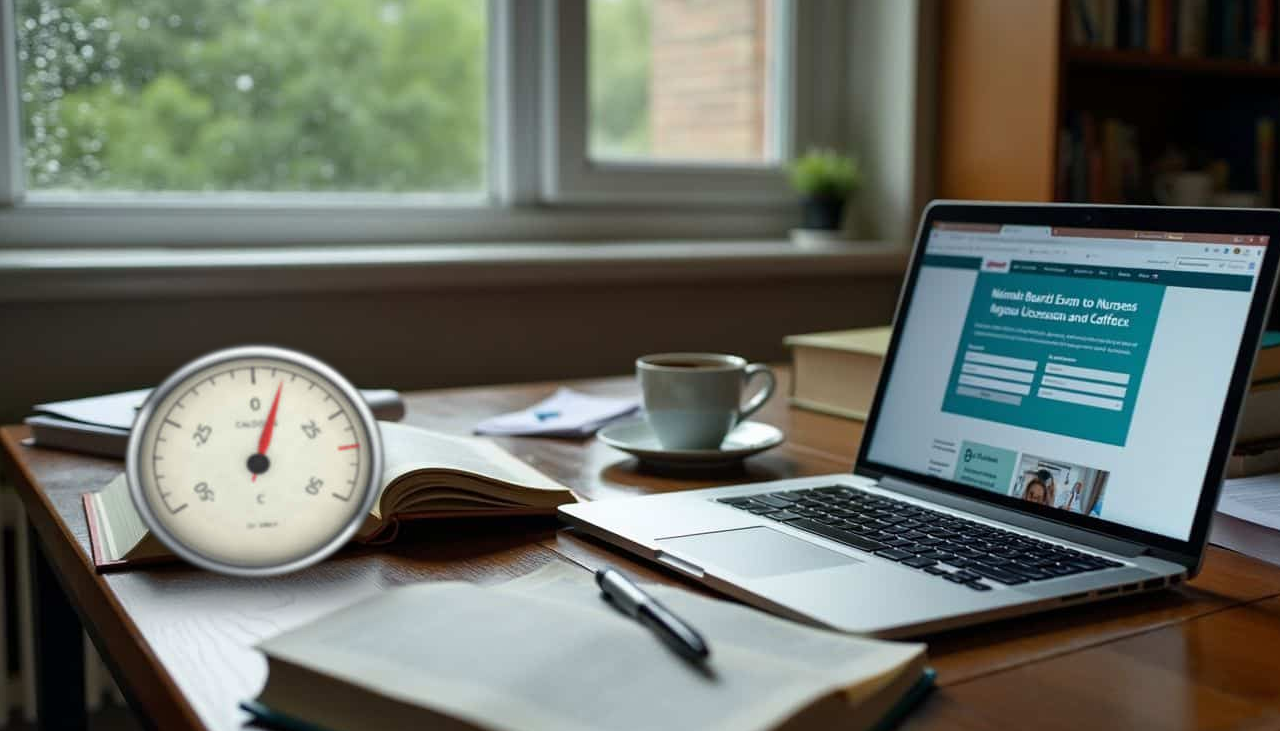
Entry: **7.5** °C
